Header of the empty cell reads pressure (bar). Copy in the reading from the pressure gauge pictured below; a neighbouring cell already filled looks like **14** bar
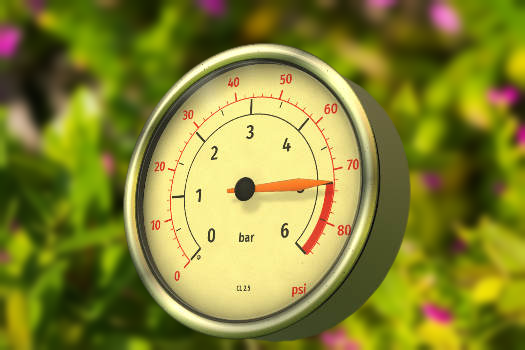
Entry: **5** bar
